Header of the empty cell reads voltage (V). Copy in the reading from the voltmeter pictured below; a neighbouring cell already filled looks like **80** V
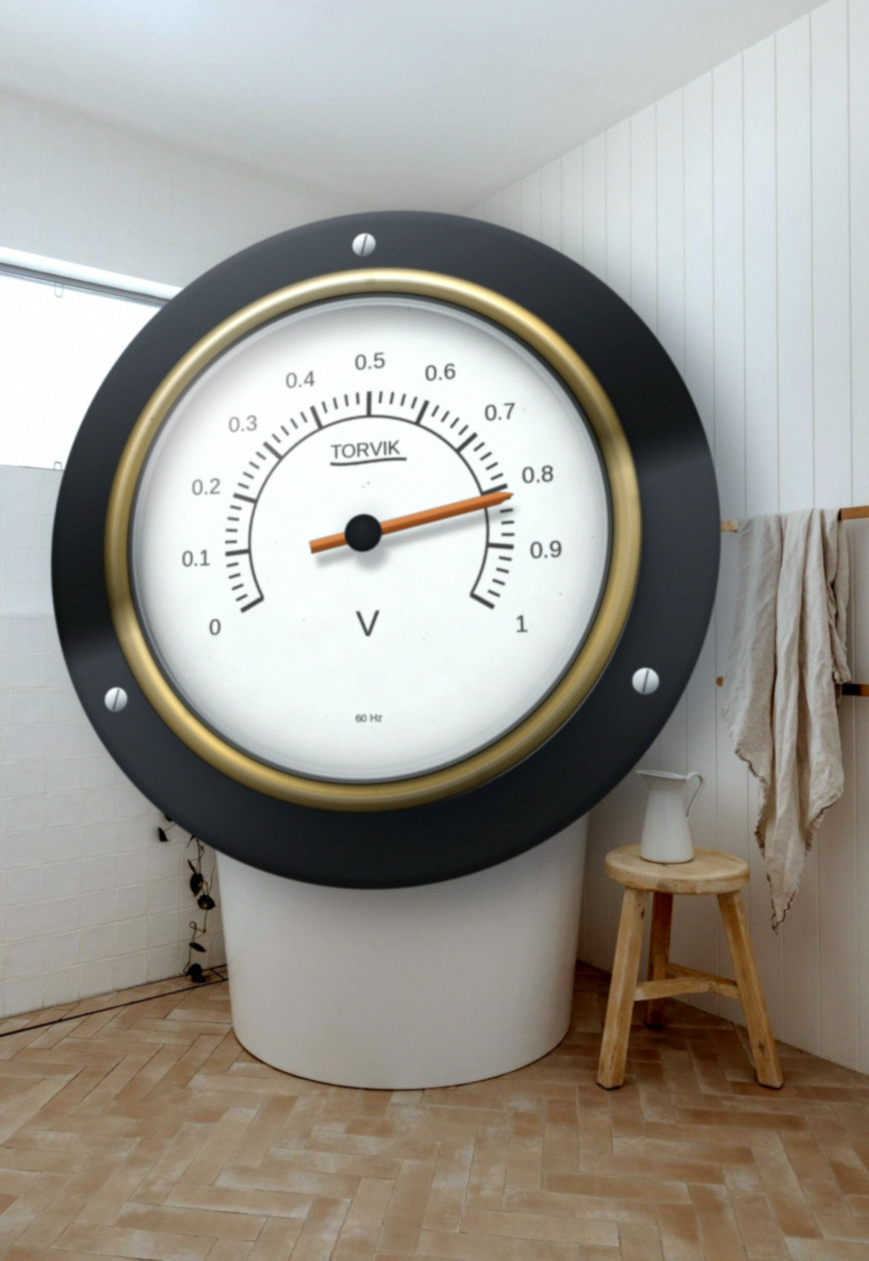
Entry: **0.82** V
